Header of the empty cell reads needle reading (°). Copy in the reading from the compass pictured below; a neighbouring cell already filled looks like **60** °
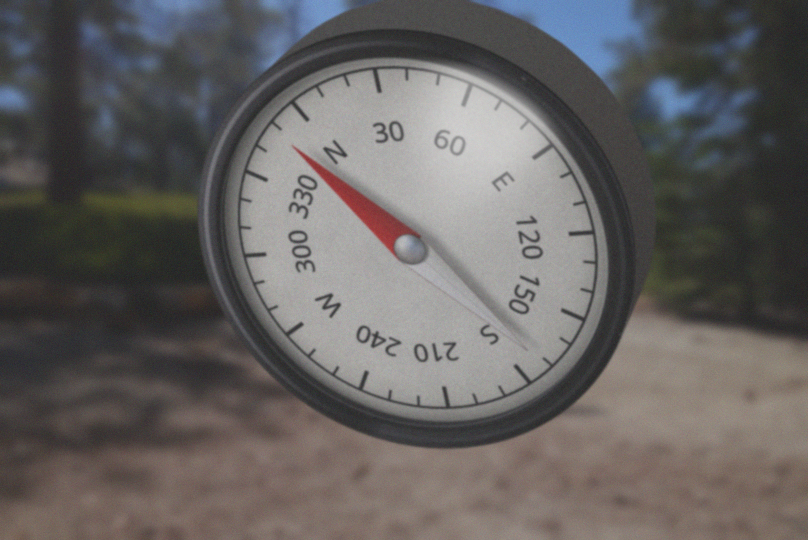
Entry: **350** °
